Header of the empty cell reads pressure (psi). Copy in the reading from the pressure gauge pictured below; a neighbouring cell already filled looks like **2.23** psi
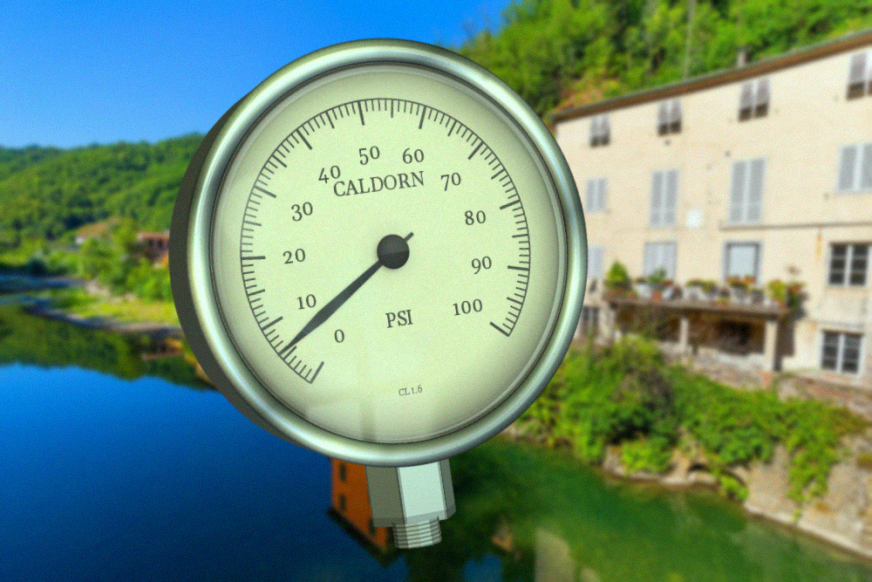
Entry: **6** psi
